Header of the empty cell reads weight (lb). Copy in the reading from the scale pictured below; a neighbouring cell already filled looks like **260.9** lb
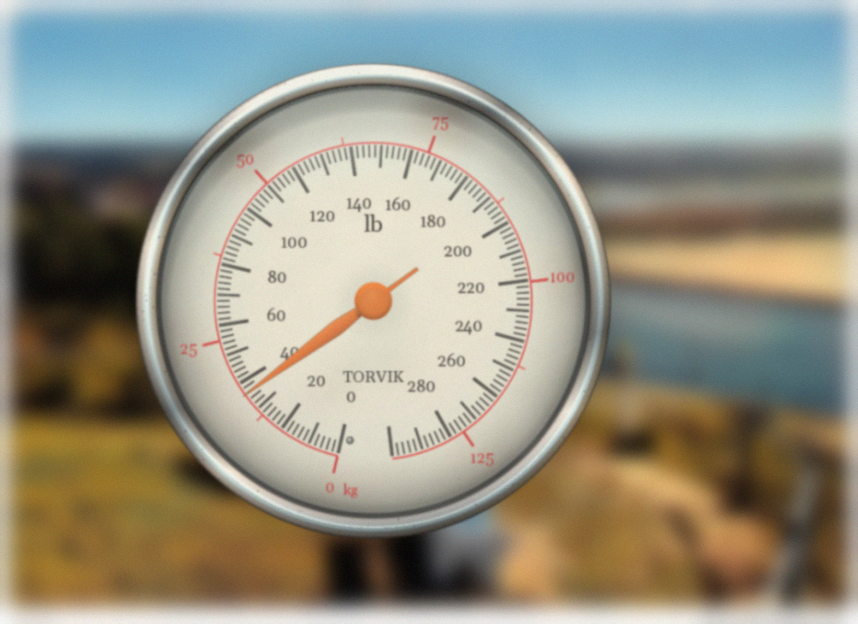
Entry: **36** lb
